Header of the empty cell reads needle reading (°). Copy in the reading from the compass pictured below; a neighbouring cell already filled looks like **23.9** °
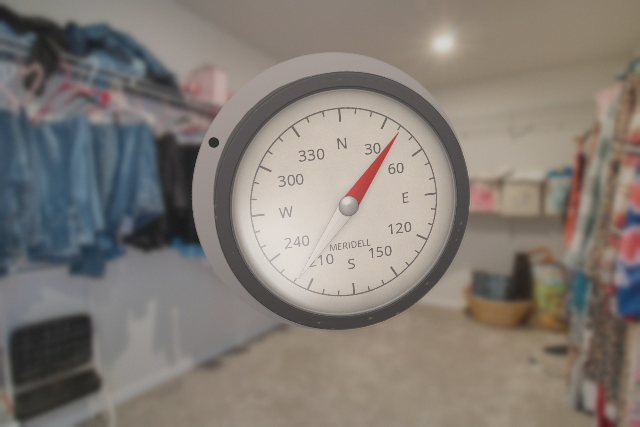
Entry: **40** °
